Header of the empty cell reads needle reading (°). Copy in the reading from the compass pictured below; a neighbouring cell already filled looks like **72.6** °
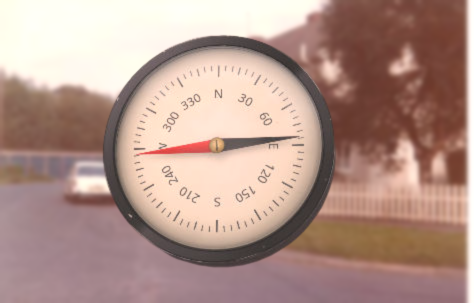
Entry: **265** °
